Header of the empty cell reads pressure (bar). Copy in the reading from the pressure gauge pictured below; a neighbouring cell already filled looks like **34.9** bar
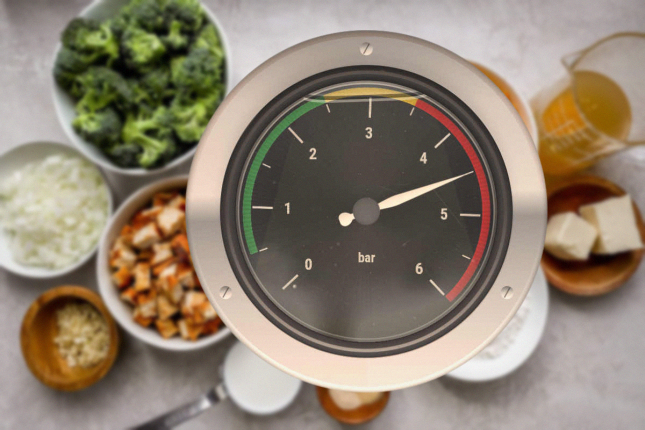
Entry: **4.5** bar
